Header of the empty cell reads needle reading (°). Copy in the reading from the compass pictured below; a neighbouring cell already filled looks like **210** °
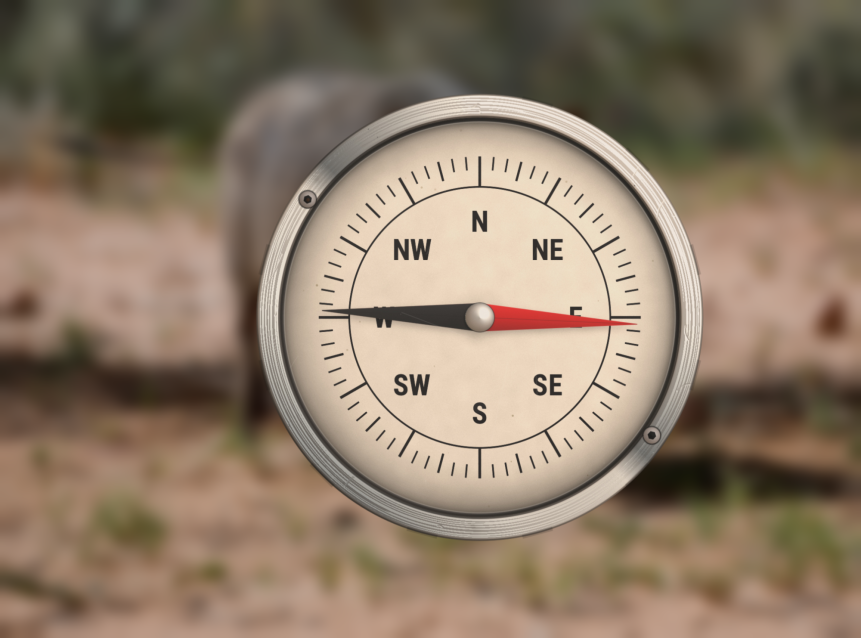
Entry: **92.5** °
